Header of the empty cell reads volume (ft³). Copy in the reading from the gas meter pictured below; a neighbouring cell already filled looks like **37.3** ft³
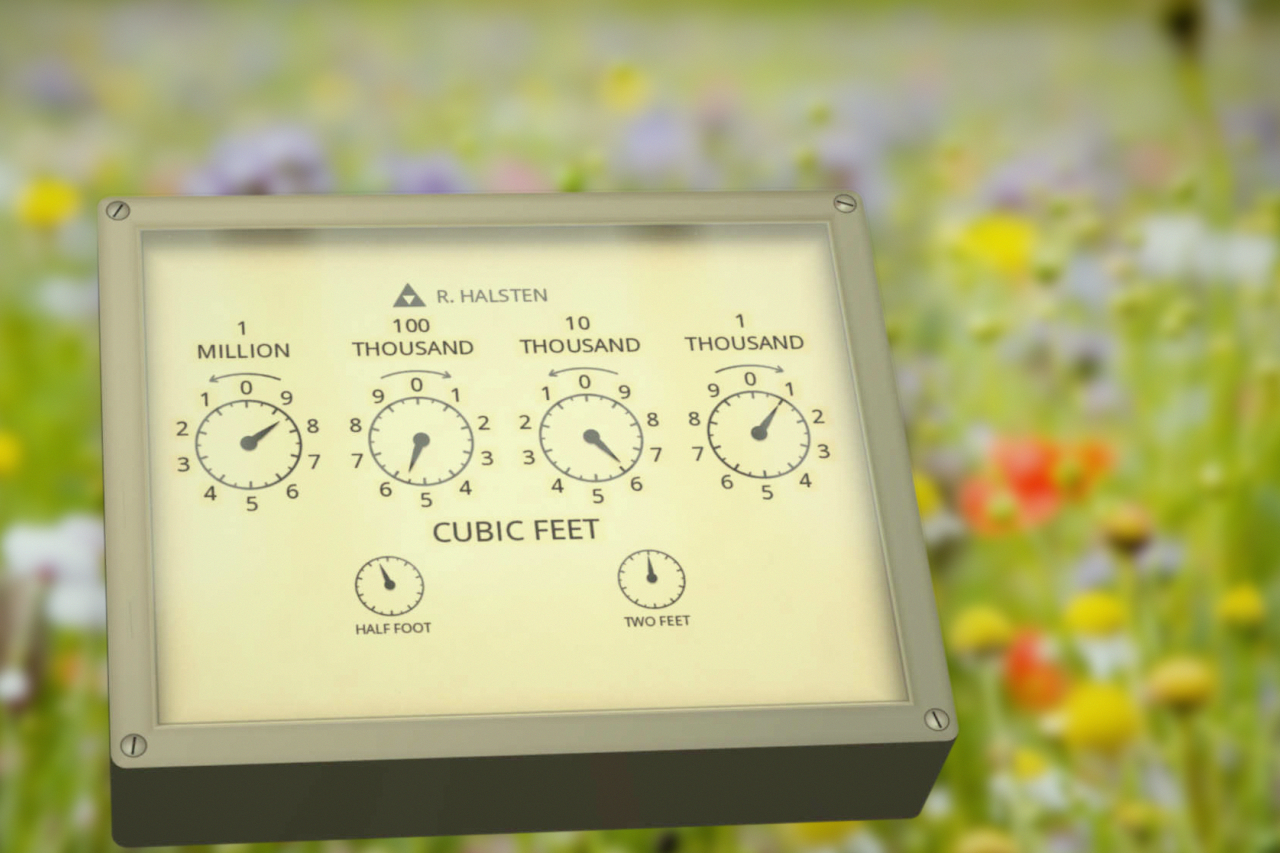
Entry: **856100** ft³
